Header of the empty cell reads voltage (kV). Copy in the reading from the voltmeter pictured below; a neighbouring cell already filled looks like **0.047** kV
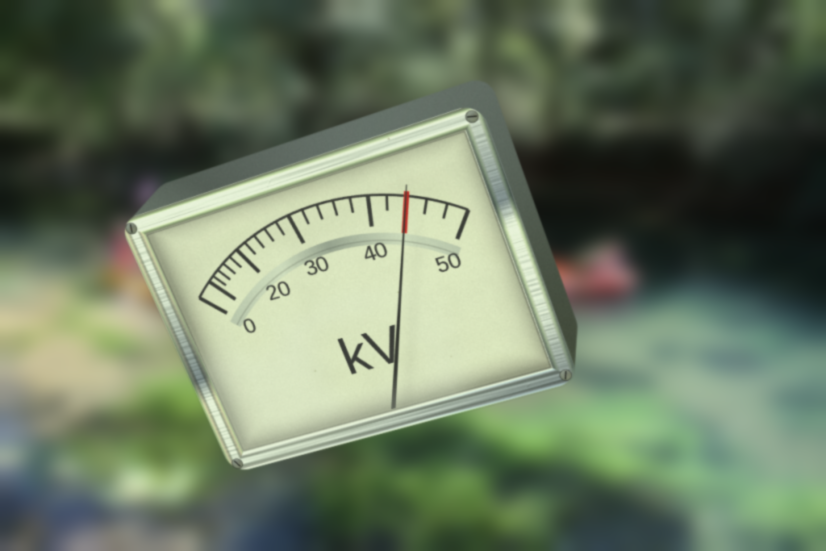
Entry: **44** kV
